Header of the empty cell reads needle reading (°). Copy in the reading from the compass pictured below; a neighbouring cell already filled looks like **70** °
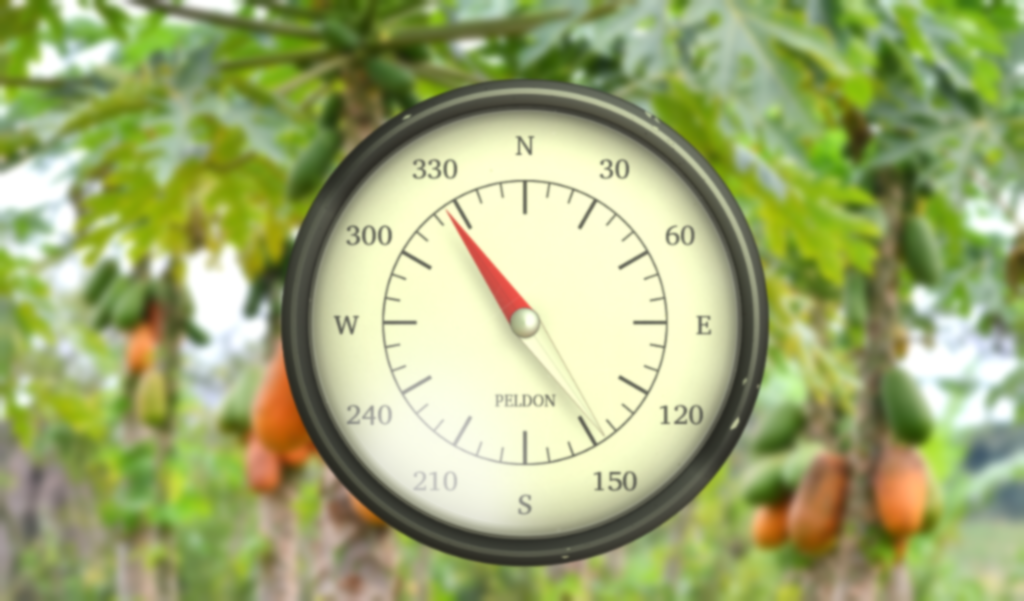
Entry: **325** °
